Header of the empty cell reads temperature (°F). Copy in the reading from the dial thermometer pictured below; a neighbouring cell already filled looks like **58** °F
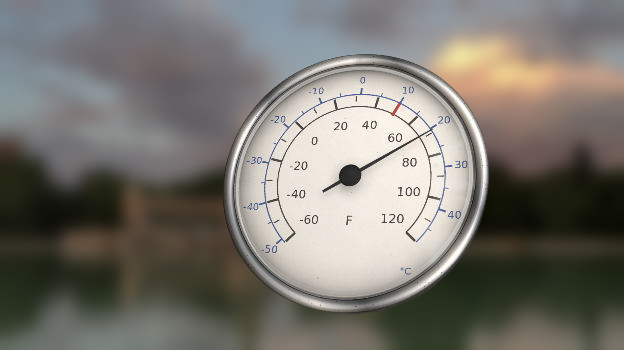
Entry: **70** °F
